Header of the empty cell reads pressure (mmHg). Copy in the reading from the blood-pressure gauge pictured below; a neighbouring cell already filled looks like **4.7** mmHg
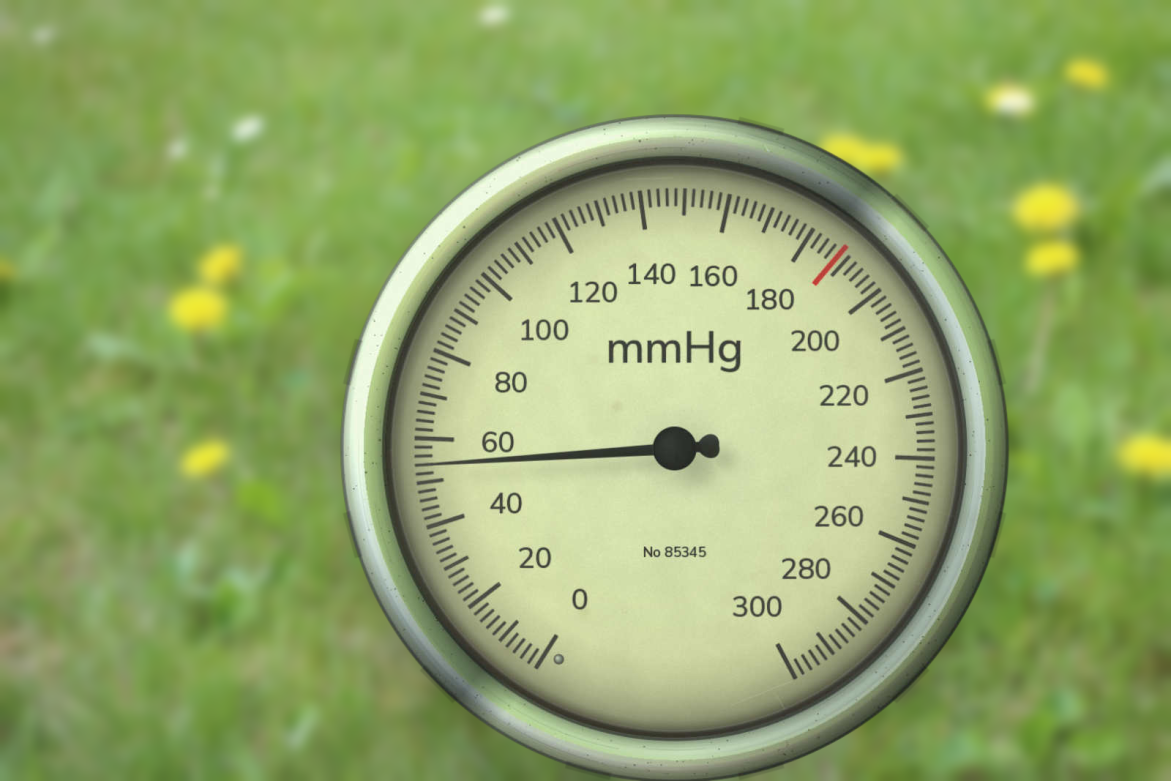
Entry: **54** mmHg
